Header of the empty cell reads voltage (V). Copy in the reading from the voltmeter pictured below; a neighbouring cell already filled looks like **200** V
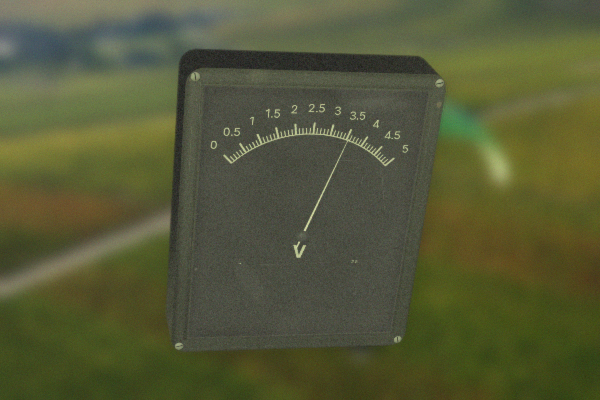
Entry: **3.5** V
